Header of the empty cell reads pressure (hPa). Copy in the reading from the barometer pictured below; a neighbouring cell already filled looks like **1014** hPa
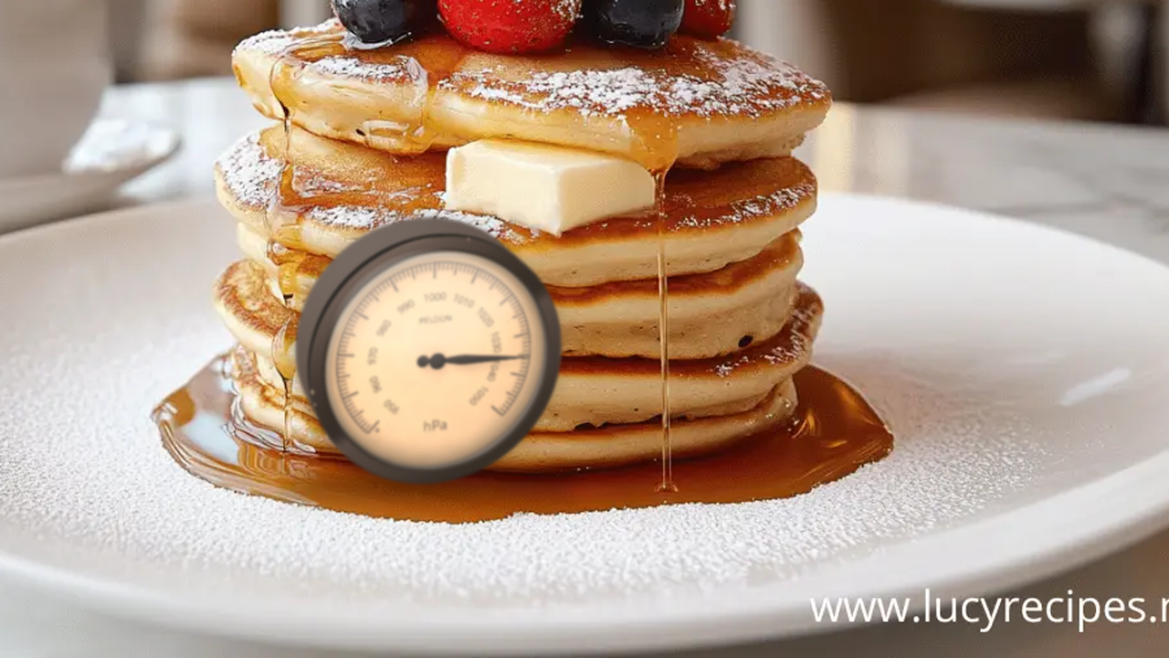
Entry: **1035** hPa
